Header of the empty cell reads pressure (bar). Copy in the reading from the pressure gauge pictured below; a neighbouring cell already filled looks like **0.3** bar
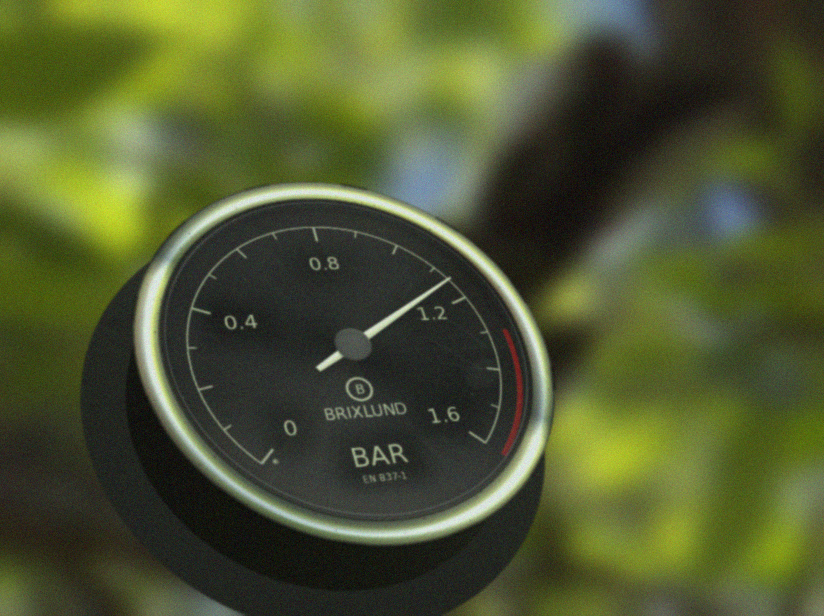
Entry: **1.15** bar
